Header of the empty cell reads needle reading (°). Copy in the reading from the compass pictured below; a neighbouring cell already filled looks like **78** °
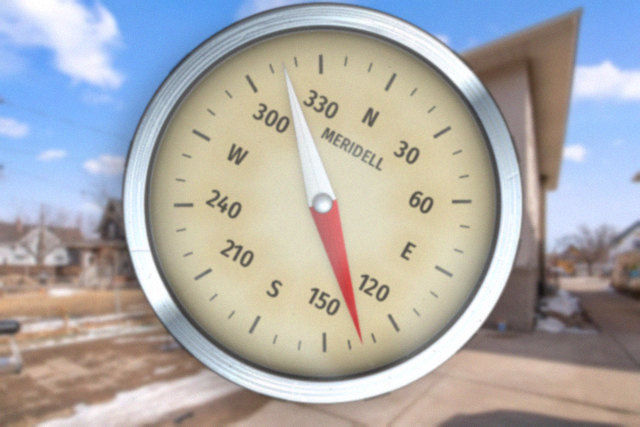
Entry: **135** °
